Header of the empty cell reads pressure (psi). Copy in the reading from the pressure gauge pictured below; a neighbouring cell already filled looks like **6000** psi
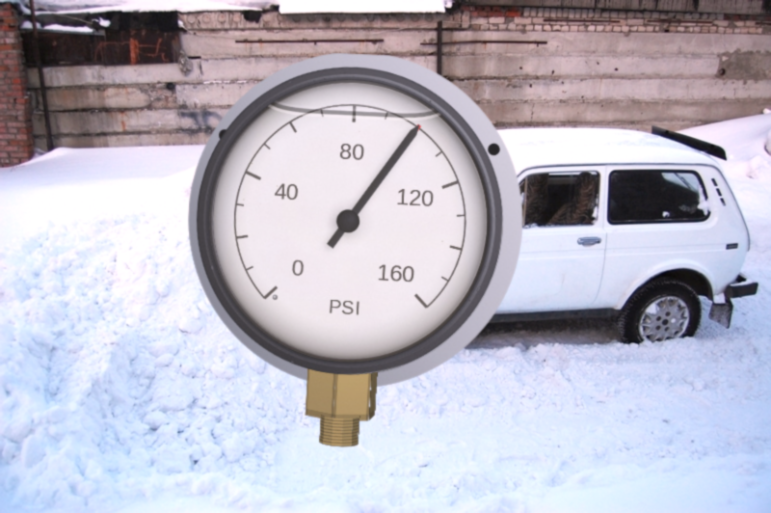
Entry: **100** psi
